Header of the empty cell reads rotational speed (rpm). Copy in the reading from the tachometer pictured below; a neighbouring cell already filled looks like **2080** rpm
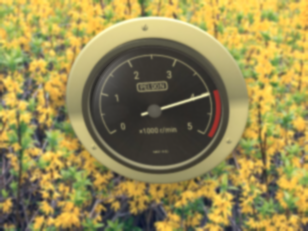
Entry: **4000** rpm
